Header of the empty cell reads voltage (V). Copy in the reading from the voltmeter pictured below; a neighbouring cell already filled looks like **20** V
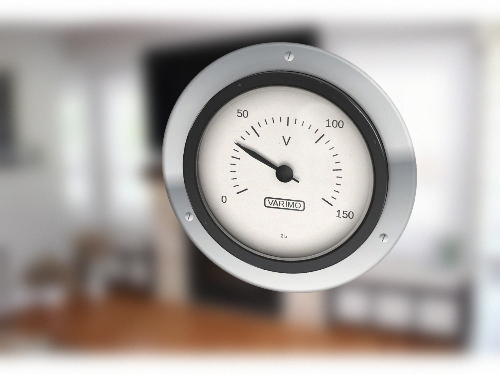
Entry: **35** V
